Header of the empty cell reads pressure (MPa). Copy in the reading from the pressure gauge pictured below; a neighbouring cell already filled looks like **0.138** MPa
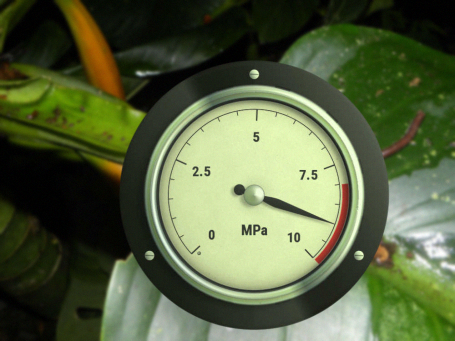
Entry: **9** MPa
